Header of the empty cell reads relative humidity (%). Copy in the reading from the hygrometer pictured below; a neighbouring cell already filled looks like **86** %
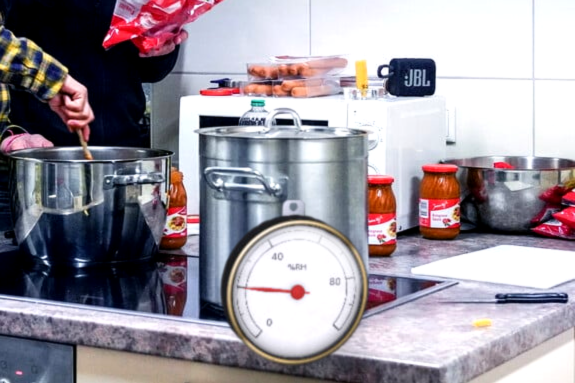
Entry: **20** %
